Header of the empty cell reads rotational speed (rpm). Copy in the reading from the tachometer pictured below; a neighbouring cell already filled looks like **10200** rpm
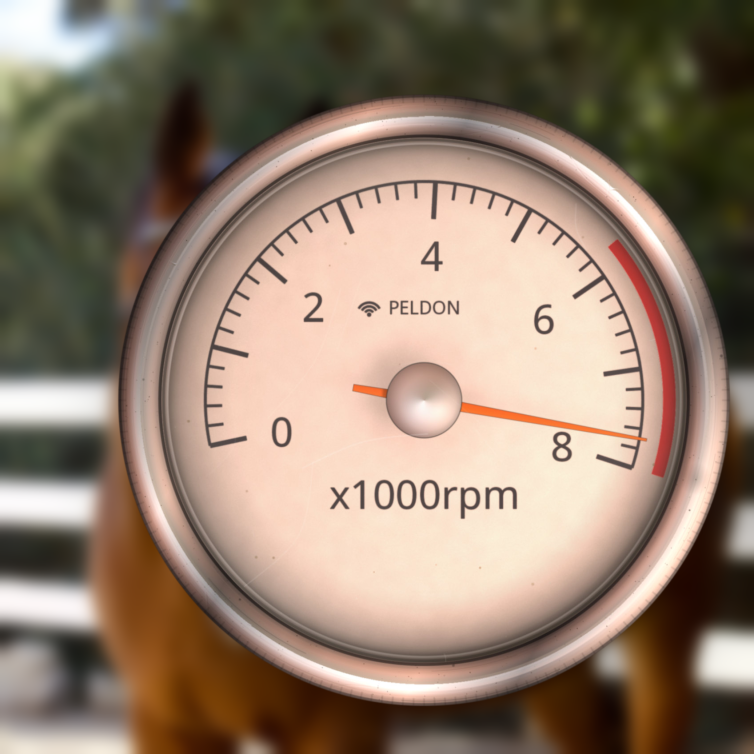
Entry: **7700** rpm
